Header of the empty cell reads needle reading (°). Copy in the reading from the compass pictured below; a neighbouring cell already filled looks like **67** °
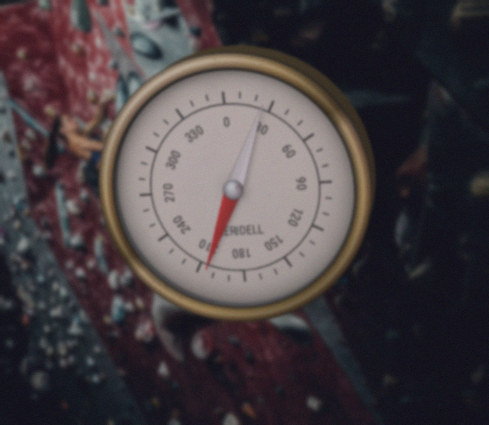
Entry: **205** °
